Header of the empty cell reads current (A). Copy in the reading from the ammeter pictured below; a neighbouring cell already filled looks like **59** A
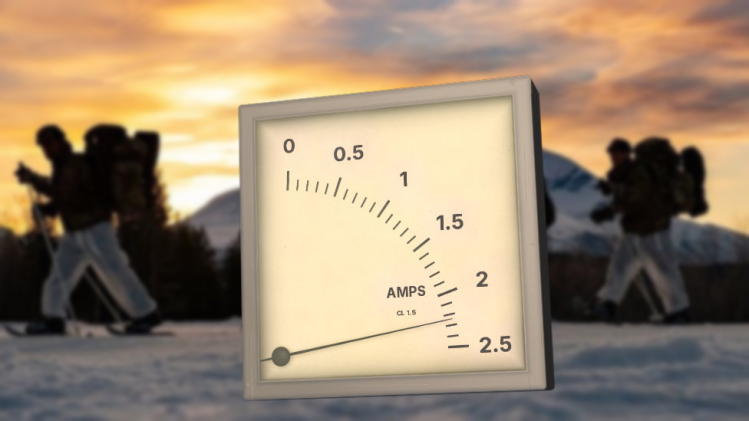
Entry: **2.25** A
